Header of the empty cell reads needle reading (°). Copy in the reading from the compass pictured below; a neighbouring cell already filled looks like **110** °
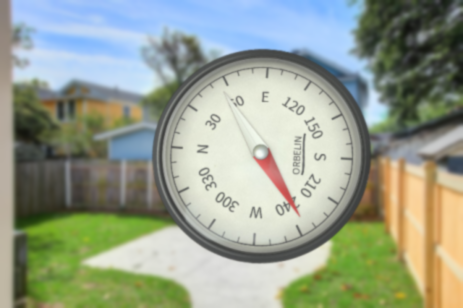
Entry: **235** °
